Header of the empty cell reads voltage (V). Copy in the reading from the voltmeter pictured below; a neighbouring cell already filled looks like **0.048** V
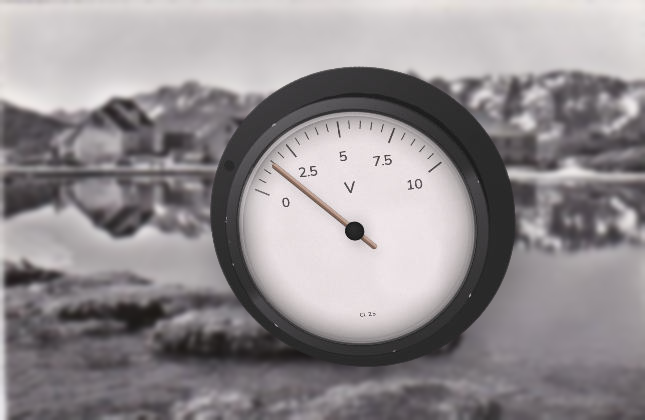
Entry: **1.5** V
